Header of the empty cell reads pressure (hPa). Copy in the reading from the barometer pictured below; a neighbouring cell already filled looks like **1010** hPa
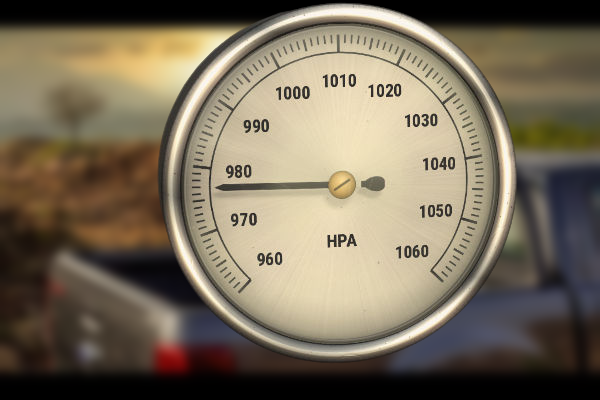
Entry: **977** hPa
